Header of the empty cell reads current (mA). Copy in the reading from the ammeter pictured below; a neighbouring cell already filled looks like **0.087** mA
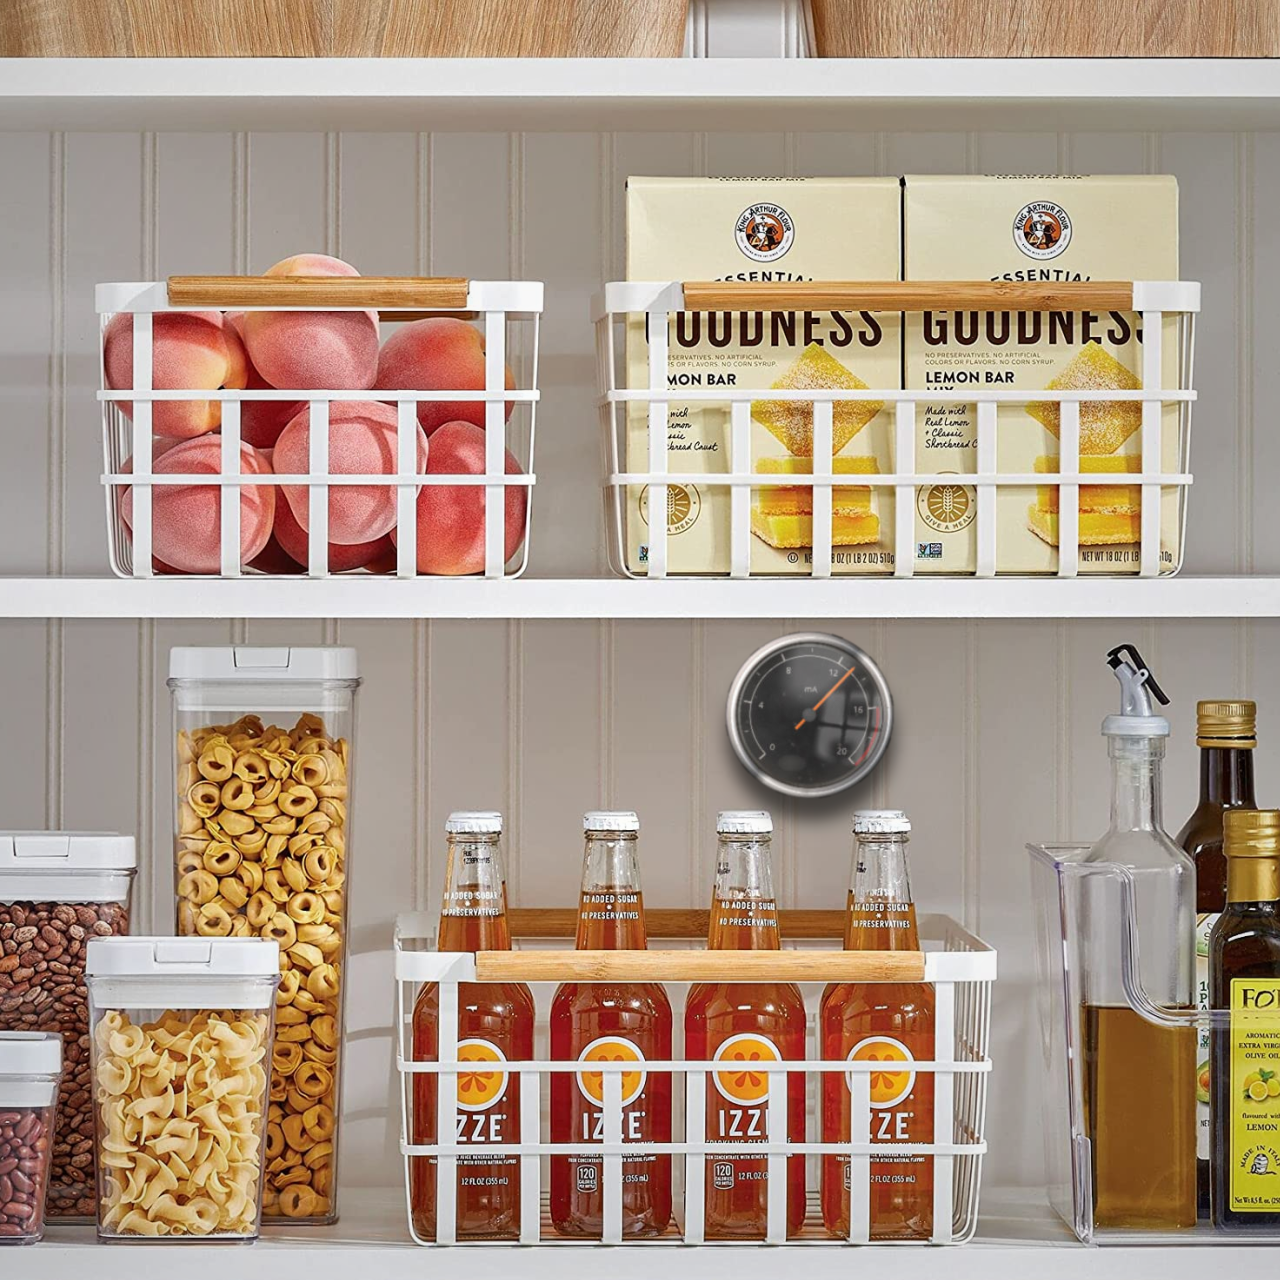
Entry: **13** mA
